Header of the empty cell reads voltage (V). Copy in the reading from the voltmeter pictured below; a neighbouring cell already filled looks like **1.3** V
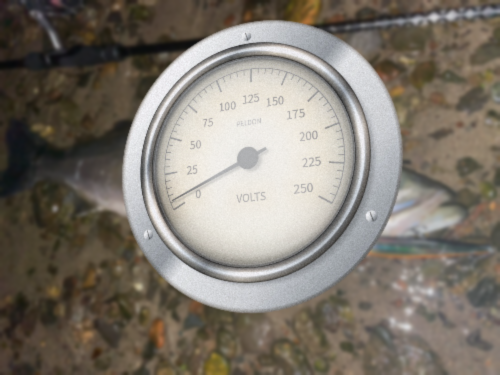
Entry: **5** V
